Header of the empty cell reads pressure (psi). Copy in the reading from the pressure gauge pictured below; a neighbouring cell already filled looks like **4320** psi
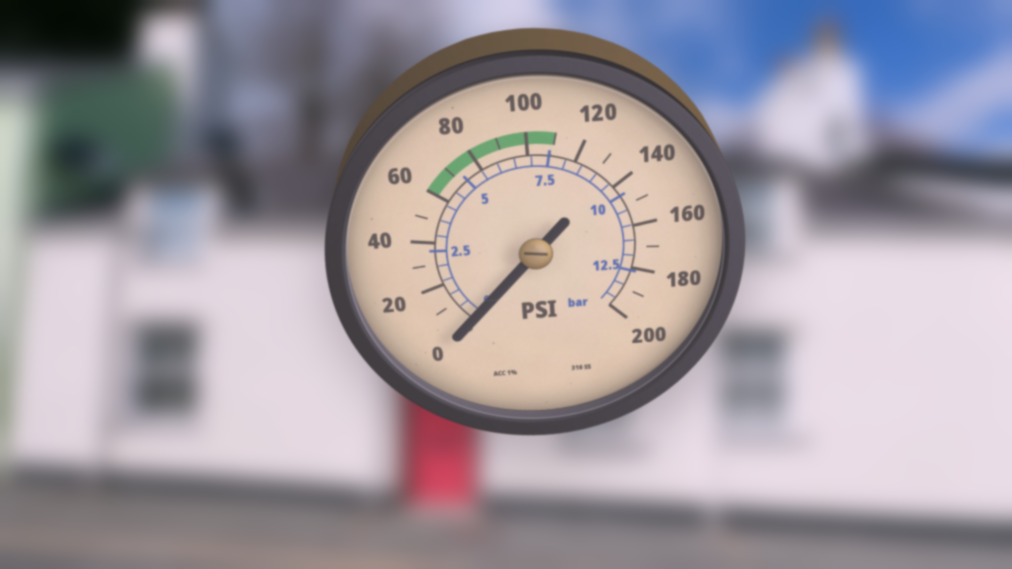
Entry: **0** psi
